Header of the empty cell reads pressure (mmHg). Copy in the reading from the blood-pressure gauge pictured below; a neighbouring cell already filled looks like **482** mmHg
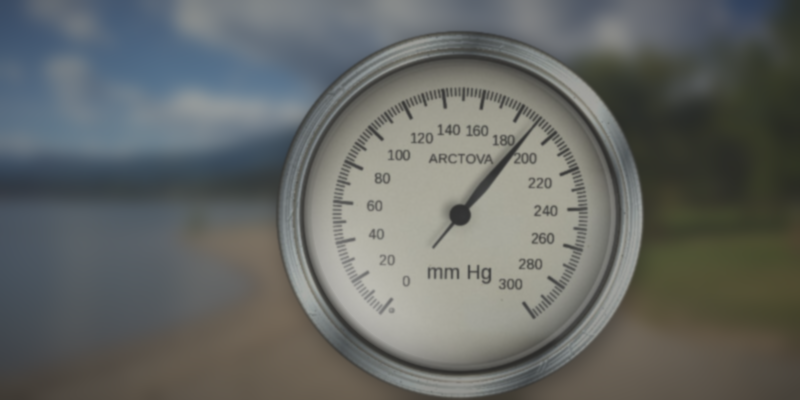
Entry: **190** mmHg
